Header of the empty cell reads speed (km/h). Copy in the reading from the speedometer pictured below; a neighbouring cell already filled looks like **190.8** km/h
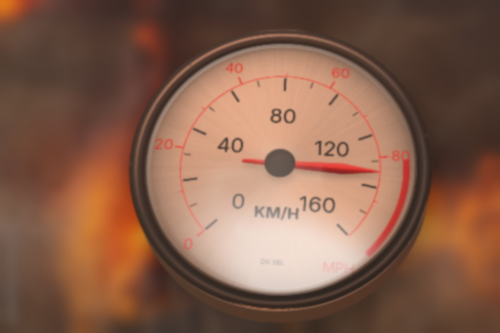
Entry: **135** km/h
